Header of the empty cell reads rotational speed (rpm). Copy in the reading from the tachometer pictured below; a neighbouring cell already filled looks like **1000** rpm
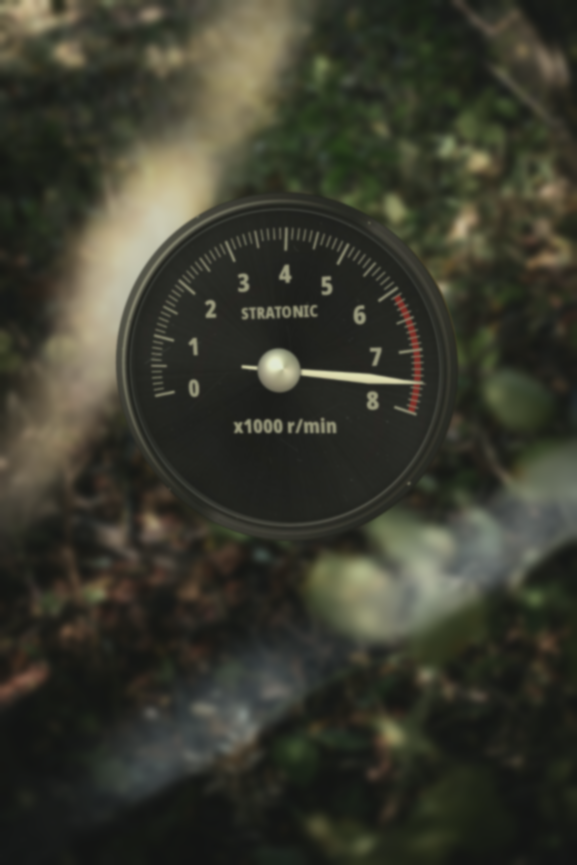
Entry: **7500** rpm
